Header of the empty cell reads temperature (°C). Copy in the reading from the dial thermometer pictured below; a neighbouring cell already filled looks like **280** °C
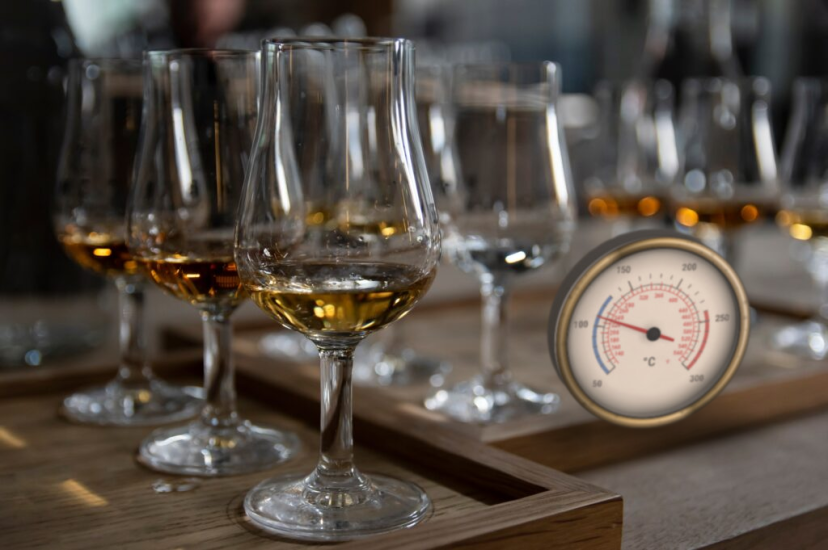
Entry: **110** °C
